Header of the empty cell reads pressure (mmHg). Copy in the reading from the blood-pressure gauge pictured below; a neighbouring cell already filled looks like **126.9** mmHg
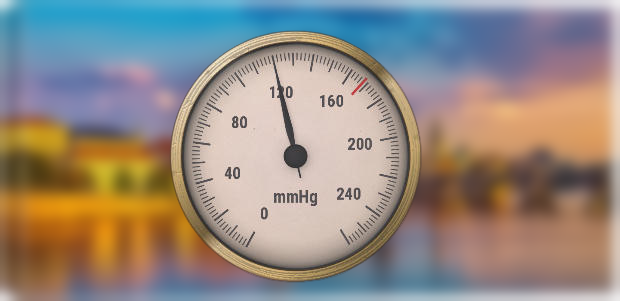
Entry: **120** mmHg
